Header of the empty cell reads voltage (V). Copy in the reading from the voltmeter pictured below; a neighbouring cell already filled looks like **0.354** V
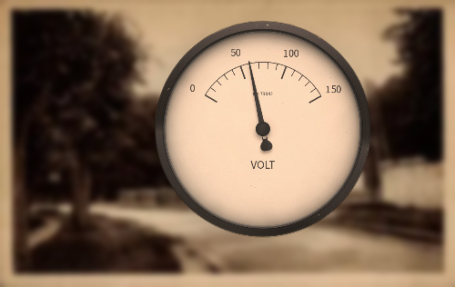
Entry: **60** V
